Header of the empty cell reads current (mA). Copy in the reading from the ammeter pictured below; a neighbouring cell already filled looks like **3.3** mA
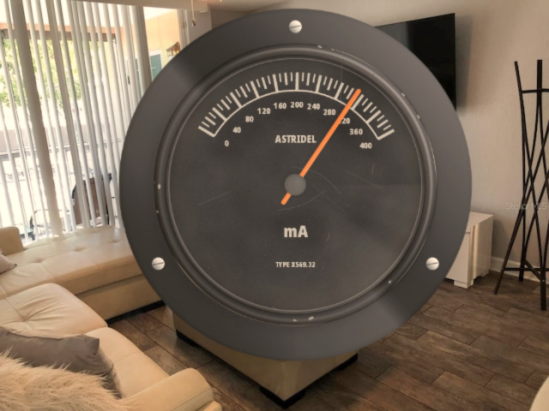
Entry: **310** mA
